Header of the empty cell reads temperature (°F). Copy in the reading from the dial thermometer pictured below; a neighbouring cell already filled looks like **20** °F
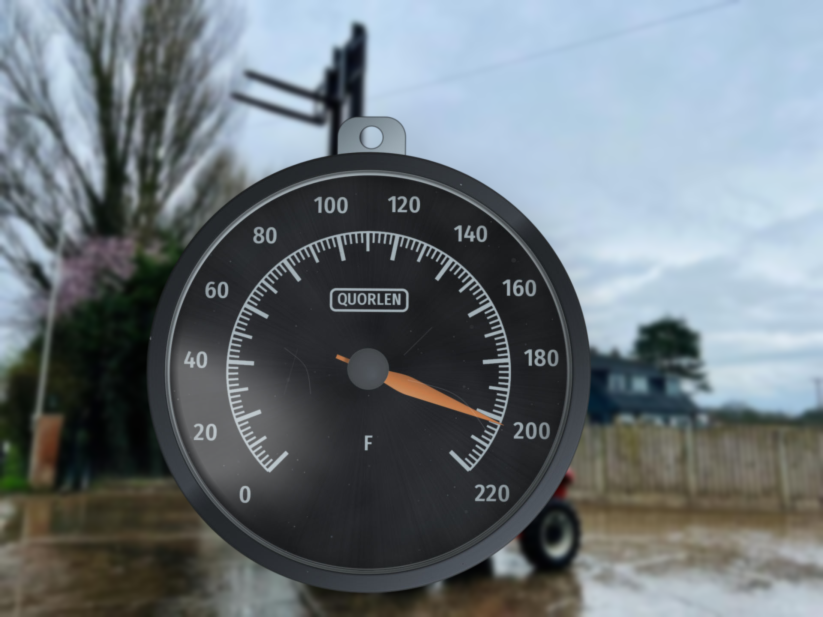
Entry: **202** °F
